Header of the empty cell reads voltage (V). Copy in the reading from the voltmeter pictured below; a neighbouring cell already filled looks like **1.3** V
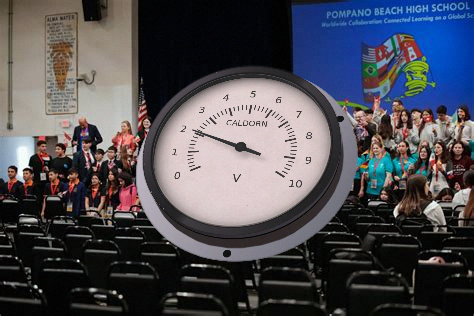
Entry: **2** V
